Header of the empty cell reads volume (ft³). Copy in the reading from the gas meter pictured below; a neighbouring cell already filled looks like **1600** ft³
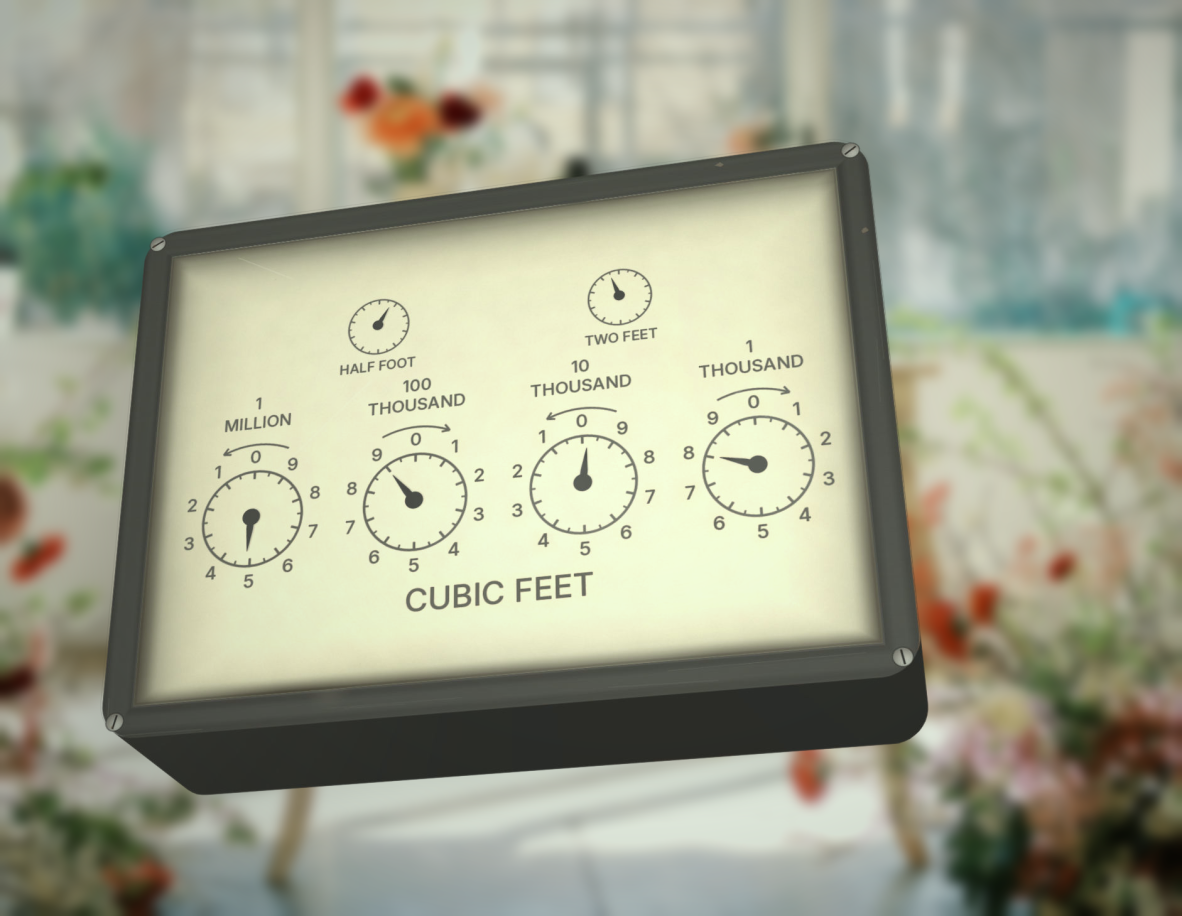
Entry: **489800** ft³
